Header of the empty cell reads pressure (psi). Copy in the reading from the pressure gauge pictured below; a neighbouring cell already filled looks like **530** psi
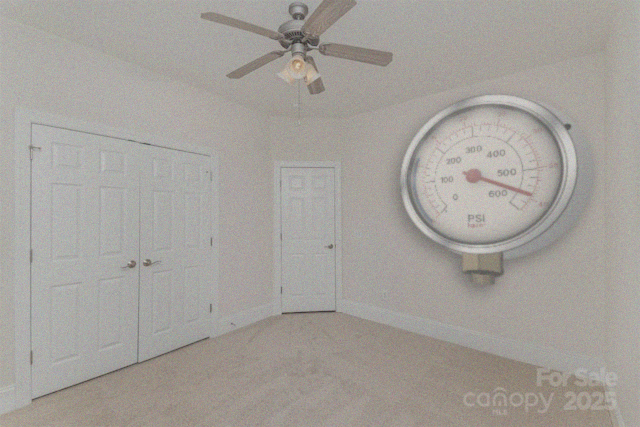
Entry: **560** psi
